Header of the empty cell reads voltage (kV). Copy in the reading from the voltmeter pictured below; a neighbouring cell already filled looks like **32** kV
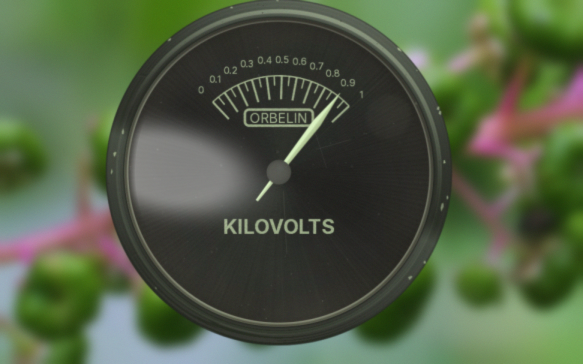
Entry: **0.9** kV
